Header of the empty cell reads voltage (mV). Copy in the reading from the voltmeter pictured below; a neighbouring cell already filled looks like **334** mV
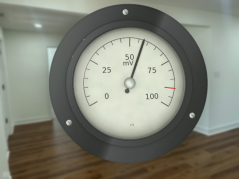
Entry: **57.5** mV
